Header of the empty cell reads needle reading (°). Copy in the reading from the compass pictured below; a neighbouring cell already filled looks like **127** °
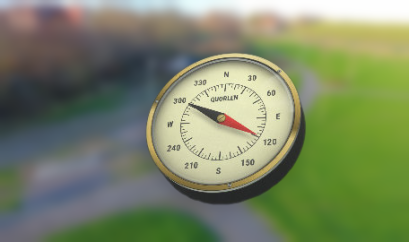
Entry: **120** °
